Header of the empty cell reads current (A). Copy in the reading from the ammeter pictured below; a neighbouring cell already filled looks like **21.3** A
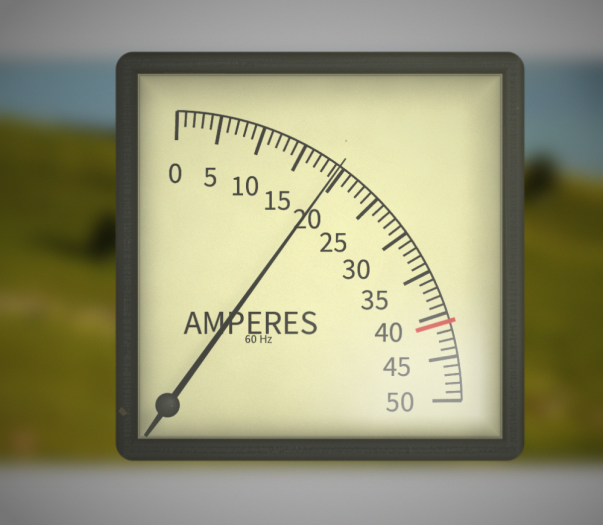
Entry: **19.5** A
